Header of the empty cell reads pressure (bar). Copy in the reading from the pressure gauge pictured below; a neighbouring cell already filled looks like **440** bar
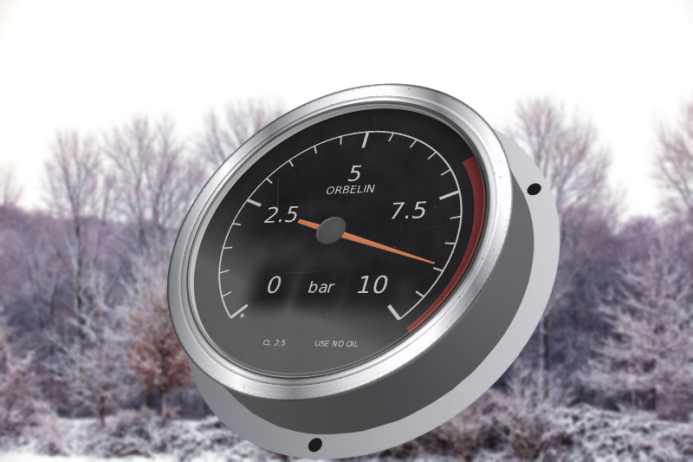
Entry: **9** bar
